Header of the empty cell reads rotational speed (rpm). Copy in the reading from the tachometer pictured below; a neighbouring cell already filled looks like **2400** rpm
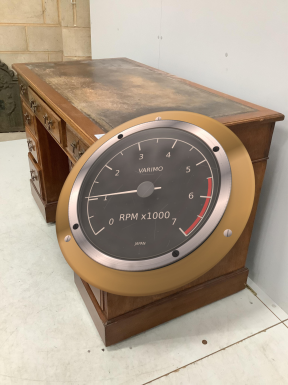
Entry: **1000** rpm
